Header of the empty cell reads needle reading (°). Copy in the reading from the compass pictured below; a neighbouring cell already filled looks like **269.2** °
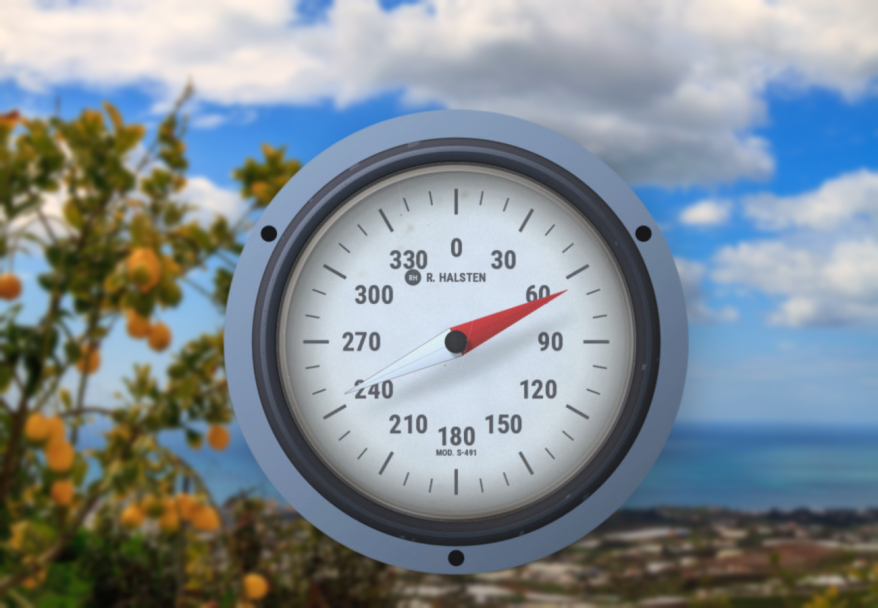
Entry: **65** °
